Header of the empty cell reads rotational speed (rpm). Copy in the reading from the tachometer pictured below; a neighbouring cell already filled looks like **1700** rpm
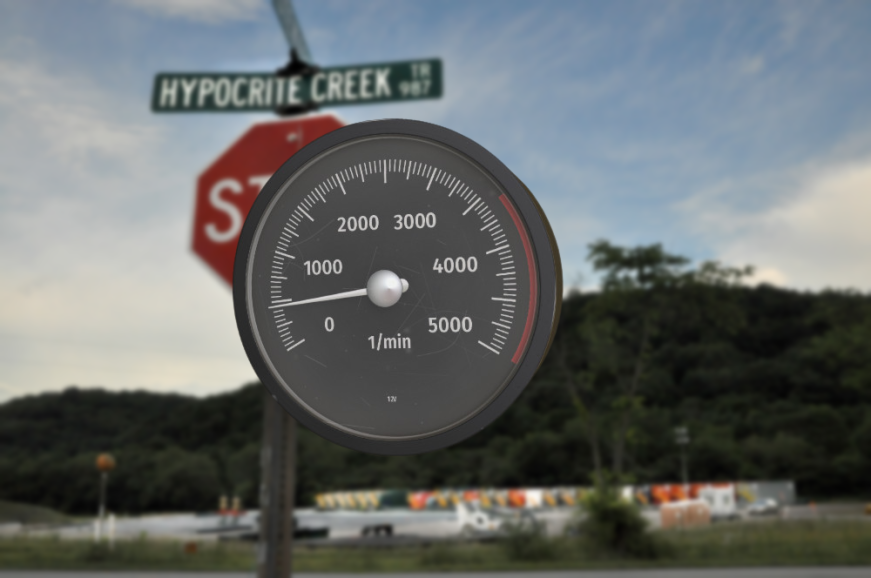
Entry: **450** rpm
